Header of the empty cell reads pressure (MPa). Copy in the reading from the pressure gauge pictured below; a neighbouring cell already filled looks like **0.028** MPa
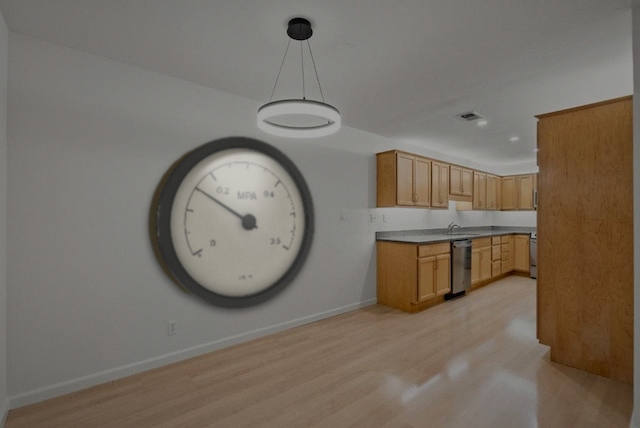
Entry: **0.15** MPa
